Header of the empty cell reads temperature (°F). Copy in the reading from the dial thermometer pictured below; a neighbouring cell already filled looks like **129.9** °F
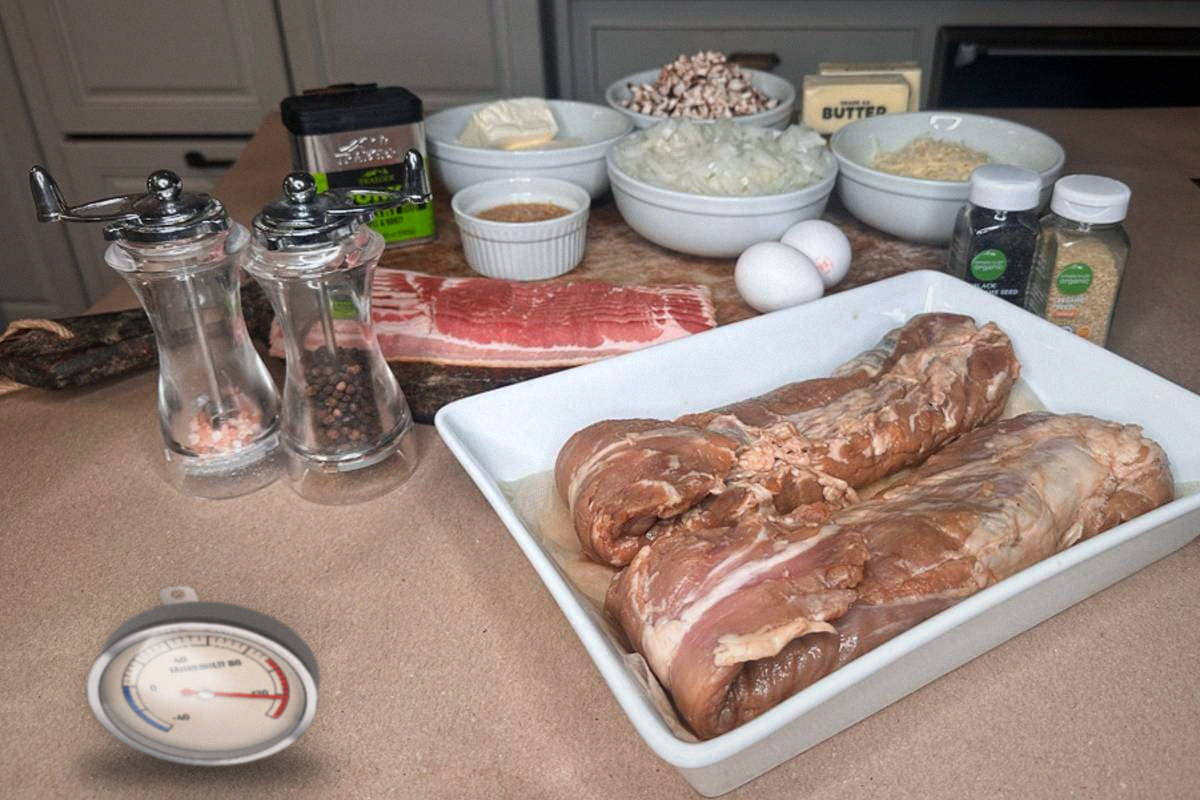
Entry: **120** °F
